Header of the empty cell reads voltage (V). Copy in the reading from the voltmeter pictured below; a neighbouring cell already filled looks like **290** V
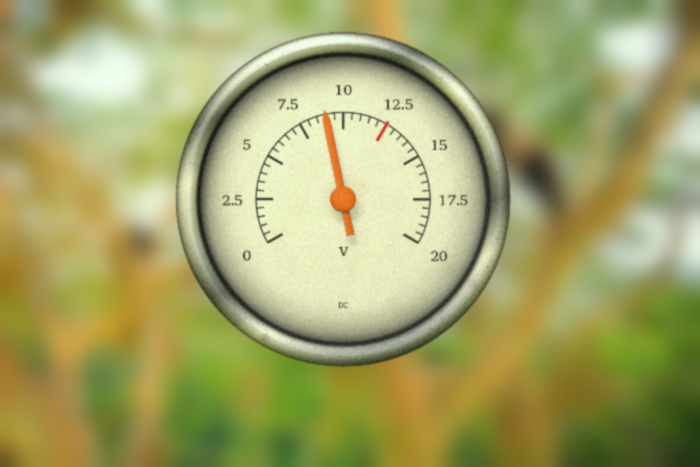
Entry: **9** V
